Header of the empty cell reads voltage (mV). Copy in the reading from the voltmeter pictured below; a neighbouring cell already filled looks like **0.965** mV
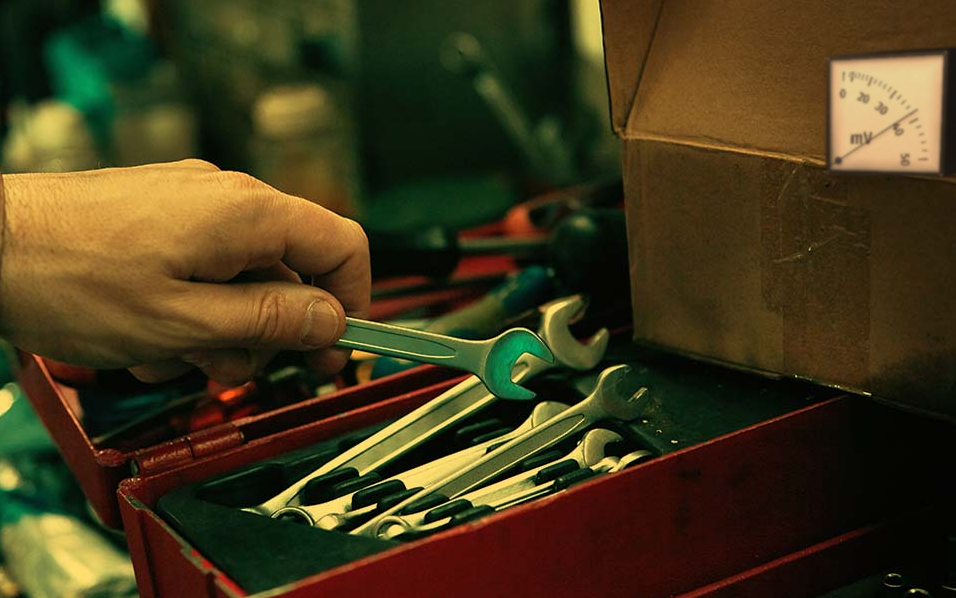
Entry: **38** mV
